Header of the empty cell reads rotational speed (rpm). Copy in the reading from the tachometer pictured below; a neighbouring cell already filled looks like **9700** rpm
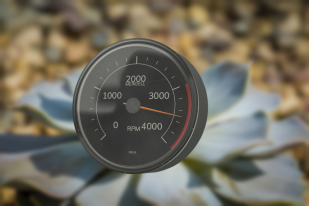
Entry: **3500** rpm
